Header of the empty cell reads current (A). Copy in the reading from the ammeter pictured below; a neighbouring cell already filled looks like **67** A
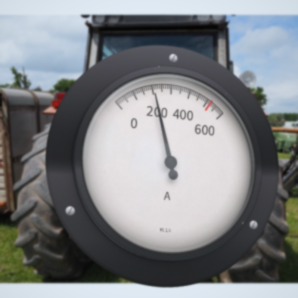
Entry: **200** A
